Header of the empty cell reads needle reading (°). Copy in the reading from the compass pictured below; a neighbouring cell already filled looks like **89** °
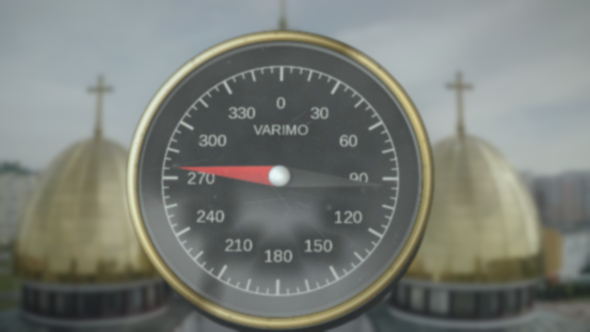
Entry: **275** °
